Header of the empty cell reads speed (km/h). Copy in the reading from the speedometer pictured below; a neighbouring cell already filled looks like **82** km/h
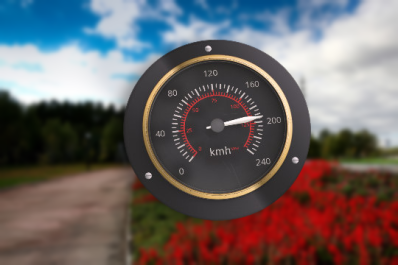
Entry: **195** km/h
